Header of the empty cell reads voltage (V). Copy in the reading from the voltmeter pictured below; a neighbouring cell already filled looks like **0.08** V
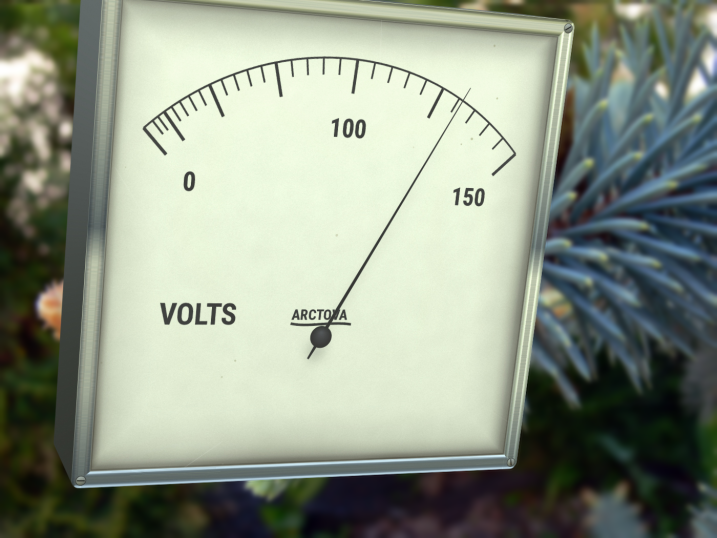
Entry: **130** V
